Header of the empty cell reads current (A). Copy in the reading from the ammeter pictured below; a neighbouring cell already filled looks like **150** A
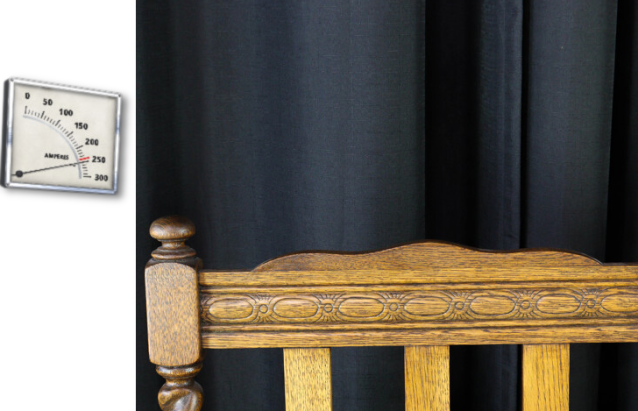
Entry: **250** A
